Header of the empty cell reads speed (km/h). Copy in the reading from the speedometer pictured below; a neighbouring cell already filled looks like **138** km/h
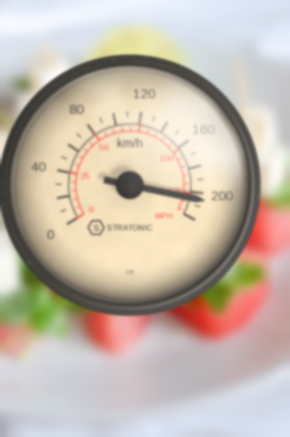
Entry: **205** km/h
